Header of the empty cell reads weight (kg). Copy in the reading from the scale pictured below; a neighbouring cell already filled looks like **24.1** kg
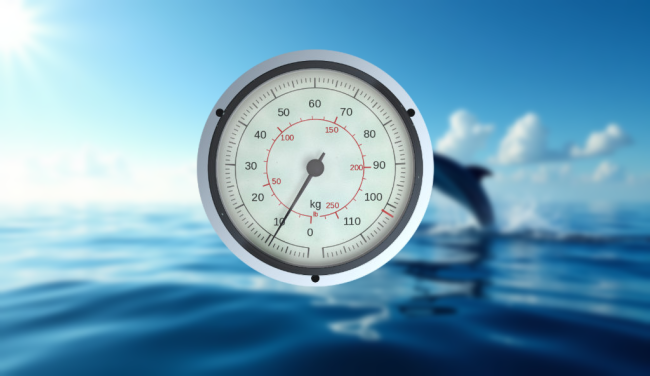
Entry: **9** kg
